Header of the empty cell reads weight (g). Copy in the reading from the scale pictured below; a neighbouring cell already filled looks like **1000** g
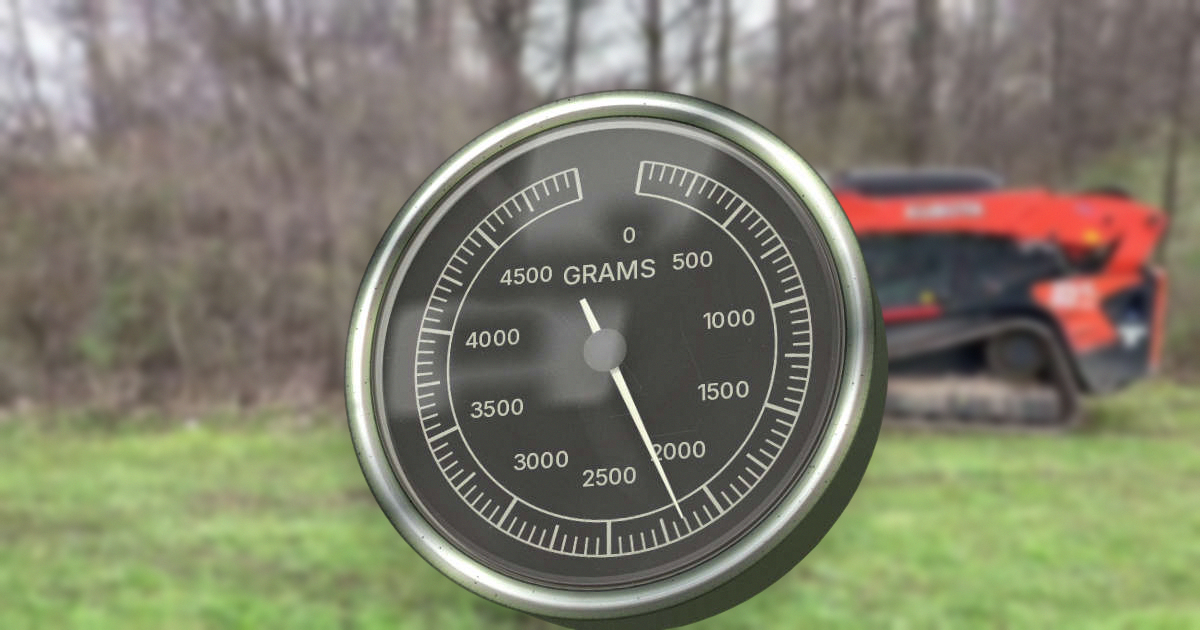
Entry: **2150** g
